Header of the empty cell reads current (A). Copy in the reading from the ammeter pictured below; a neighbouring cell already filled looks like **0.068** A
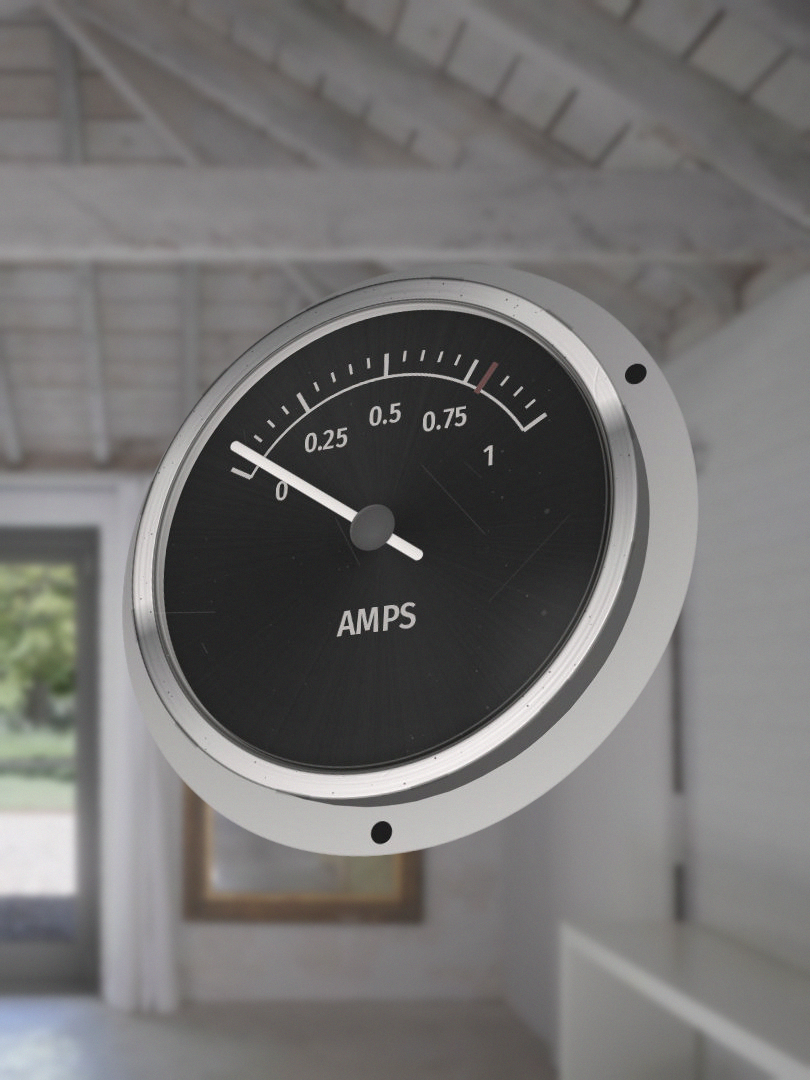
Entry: **0.05** A
